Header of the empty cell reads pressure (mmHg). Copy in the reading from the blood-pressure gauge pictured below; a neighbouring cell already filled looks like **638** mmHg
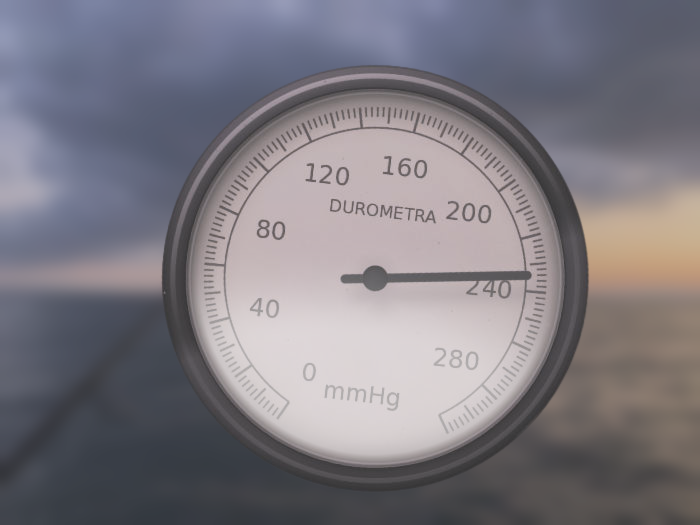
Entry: **234** mmHg
